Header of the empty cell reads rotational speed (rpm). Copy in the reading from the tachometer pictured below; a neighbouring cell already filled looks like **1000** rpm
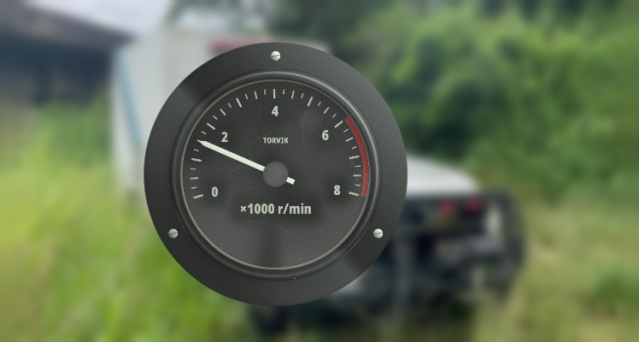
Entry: **1500** rpm
